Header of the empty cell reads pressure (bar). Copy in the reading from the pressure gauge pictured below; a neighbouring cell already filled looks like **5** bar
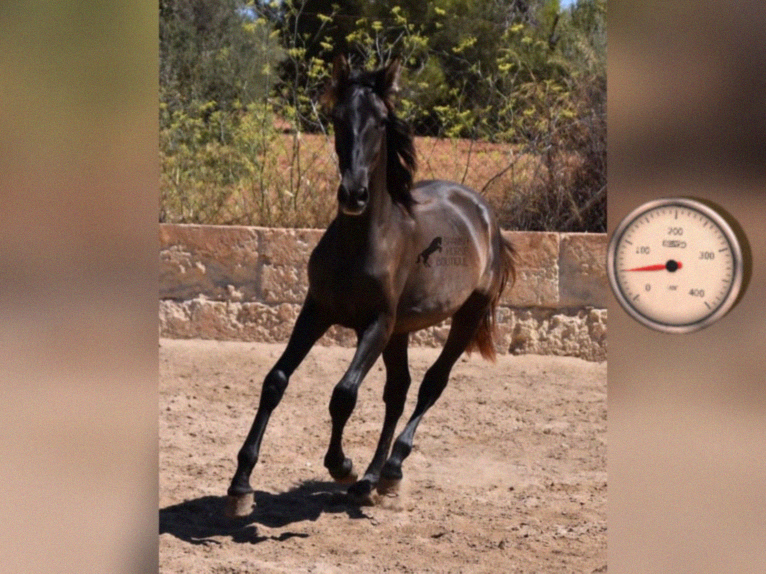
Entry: **50** bar
